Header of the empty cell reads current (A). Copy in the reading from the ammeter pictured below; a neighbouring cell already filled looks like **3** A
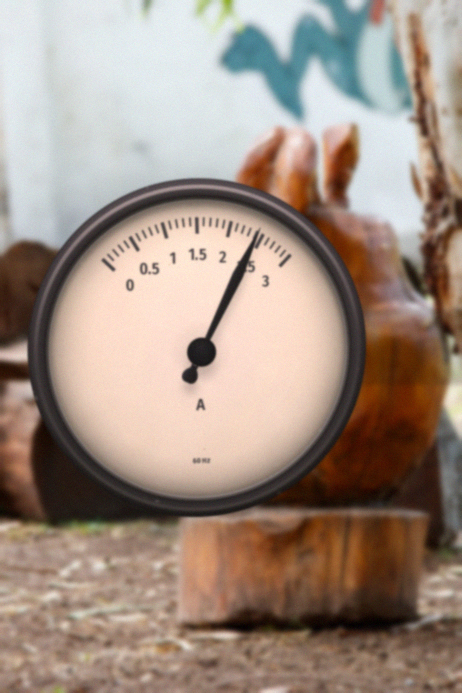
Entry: **2.4** A
